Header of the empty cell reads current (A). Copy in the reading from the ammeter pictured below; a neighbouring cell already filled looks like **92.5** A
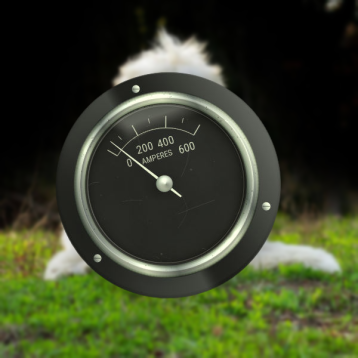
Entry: **50** A
